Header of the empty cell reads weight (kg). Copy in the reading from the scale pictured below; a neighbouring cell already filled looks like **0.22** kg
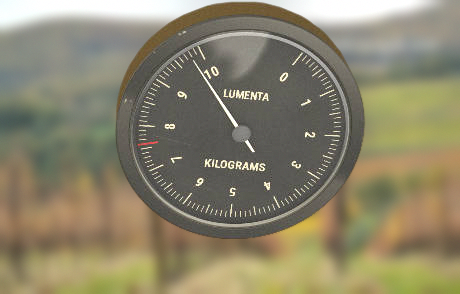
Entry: **9.8** kg
